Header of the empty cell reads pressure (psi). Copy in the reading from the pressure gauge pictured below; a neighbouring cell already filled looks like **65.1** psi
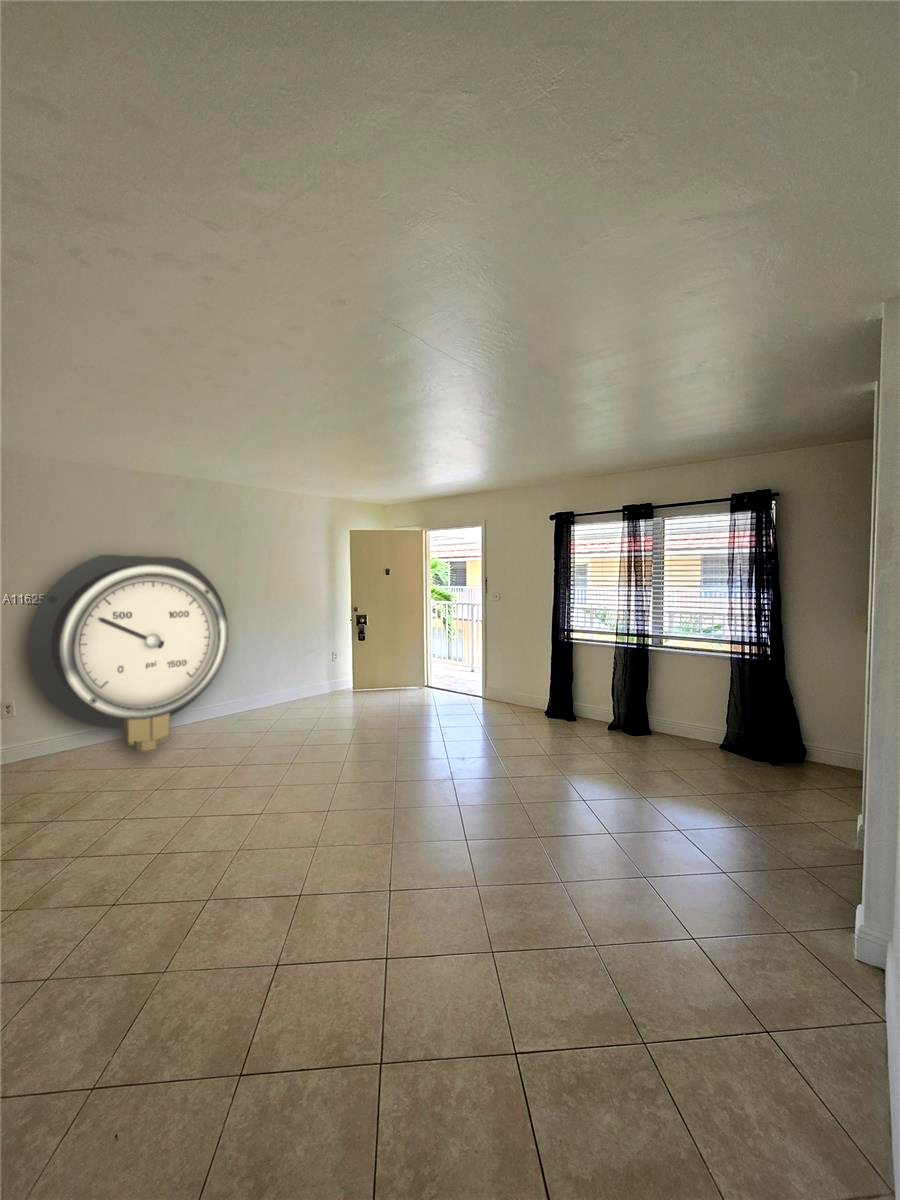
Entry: **400** psi
